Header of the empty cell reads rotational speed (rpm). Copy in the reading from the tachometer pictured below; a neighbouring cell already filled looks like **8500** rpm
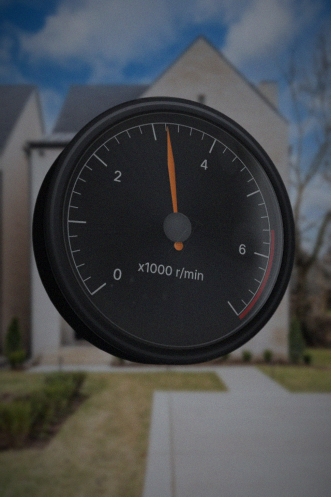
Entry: **3200** rpm
